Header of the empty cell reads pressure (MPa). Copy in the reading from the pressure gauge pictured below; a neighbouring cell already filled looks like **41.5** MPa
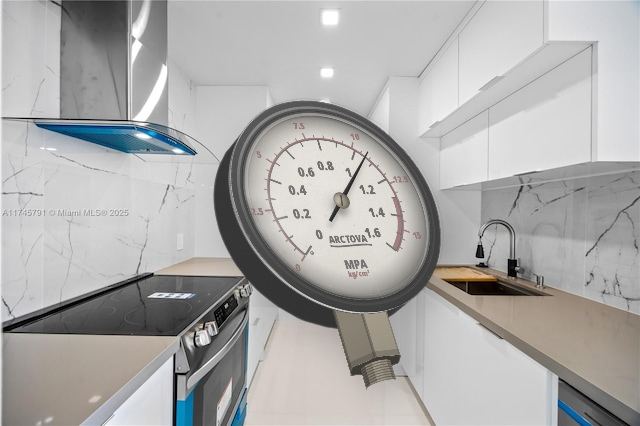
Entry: **1.05** MPa
